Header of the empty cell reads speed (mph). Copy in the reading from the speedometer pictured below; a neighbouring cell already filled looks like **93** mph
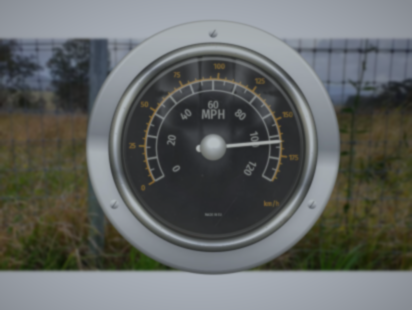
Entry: **102.5** mph
